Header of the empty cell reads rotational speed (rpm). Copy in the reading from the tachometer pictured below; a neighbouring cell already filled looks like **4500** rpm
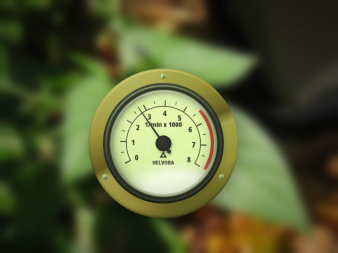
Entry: **2750** rpm
